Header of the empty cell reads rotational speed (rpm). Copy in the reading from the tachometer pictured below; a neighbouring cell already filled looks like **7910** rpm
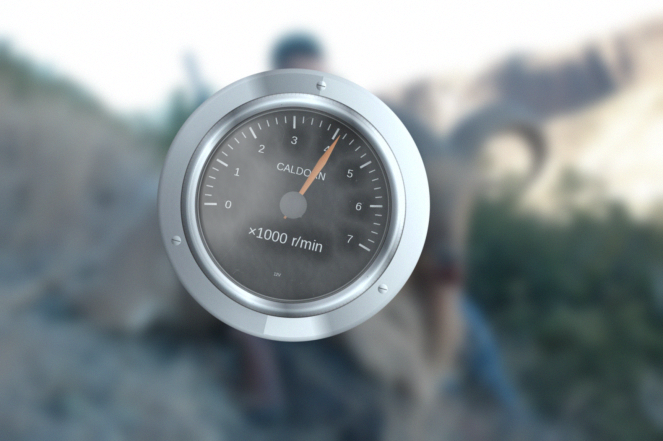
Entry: **4100** rpm
